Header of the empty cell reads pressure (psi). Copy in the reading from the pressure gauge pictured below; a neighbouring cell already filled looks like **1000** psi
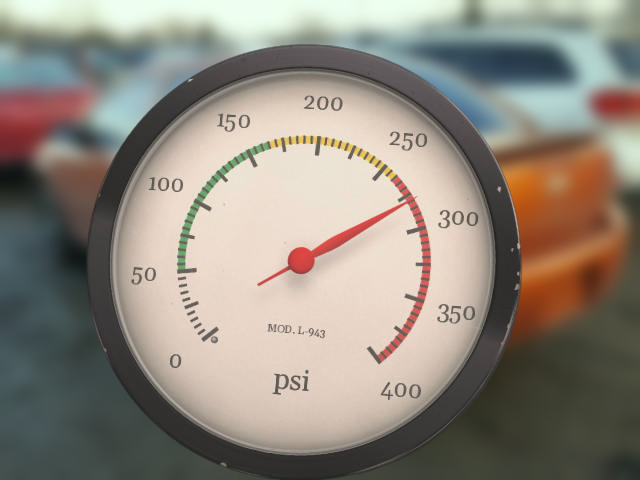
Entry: **280** psi
